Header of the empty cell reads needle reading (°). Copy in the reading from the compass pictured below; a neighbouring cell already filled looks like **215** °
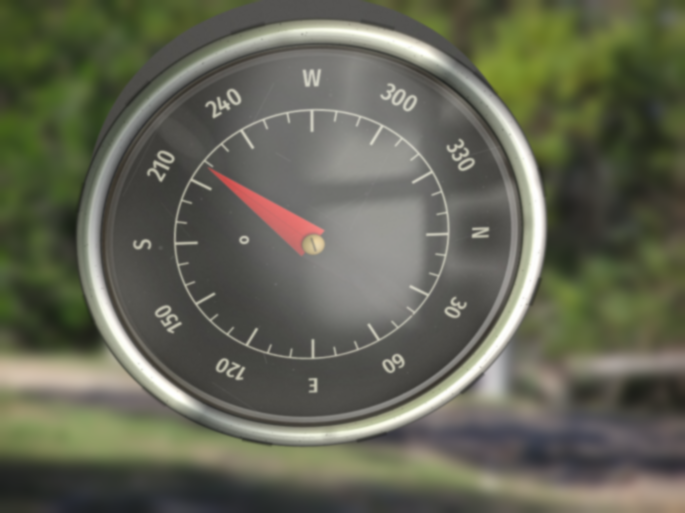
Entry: **220** °
